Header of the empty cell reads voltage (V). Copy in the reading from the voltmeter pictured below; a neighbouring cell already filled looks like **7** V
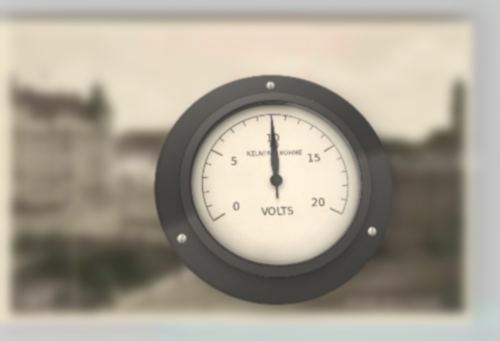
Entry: **10** V
